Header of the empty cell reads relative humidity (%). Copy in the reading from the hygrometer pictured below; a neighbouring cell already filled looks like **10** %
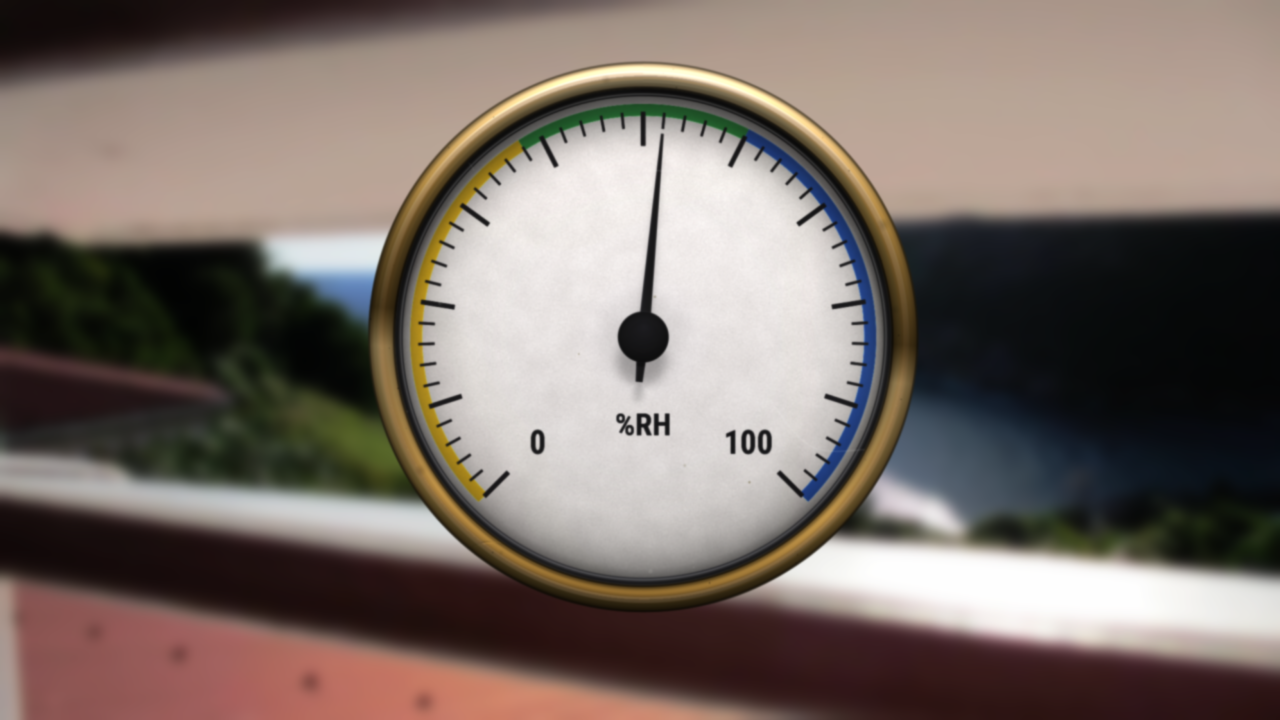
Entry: **52** %
